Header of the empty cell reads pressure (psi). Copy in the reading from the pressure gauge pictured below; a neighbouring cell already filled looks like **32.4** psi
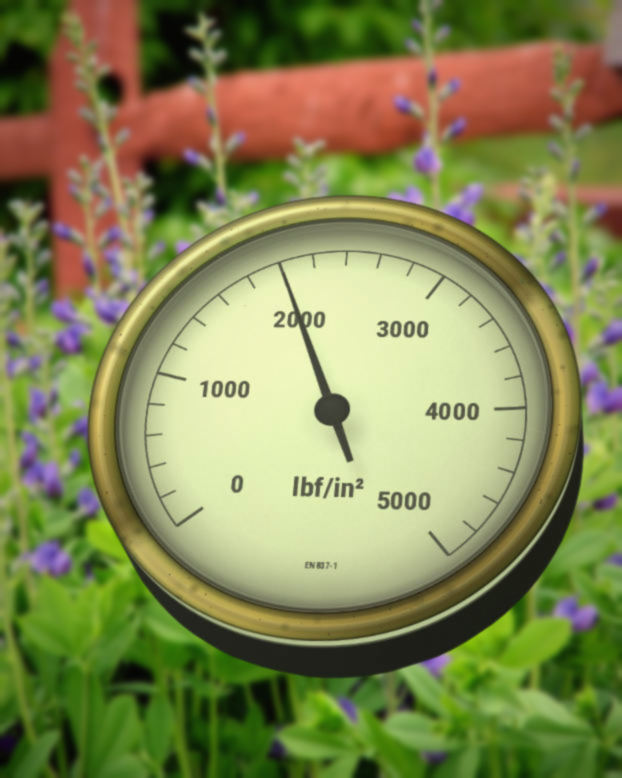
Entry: **2000** psi
